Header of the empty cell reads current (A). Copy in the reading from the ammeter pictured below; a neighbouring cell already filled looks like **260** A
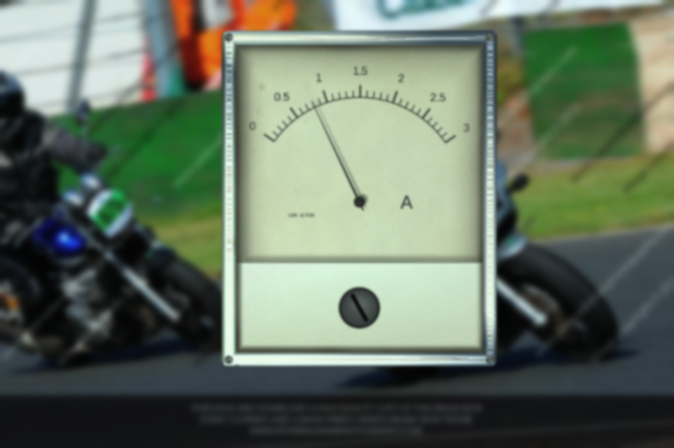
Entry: **0.8** A
